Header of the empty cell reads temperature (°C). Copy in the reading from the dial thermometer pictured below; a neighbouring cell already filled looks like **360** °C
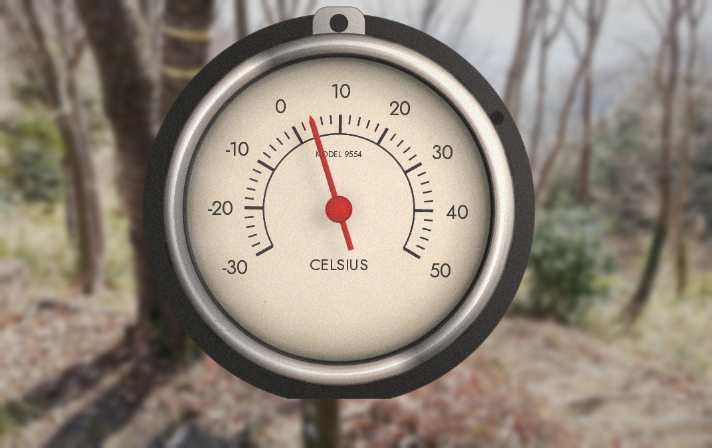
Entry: **4** °C
